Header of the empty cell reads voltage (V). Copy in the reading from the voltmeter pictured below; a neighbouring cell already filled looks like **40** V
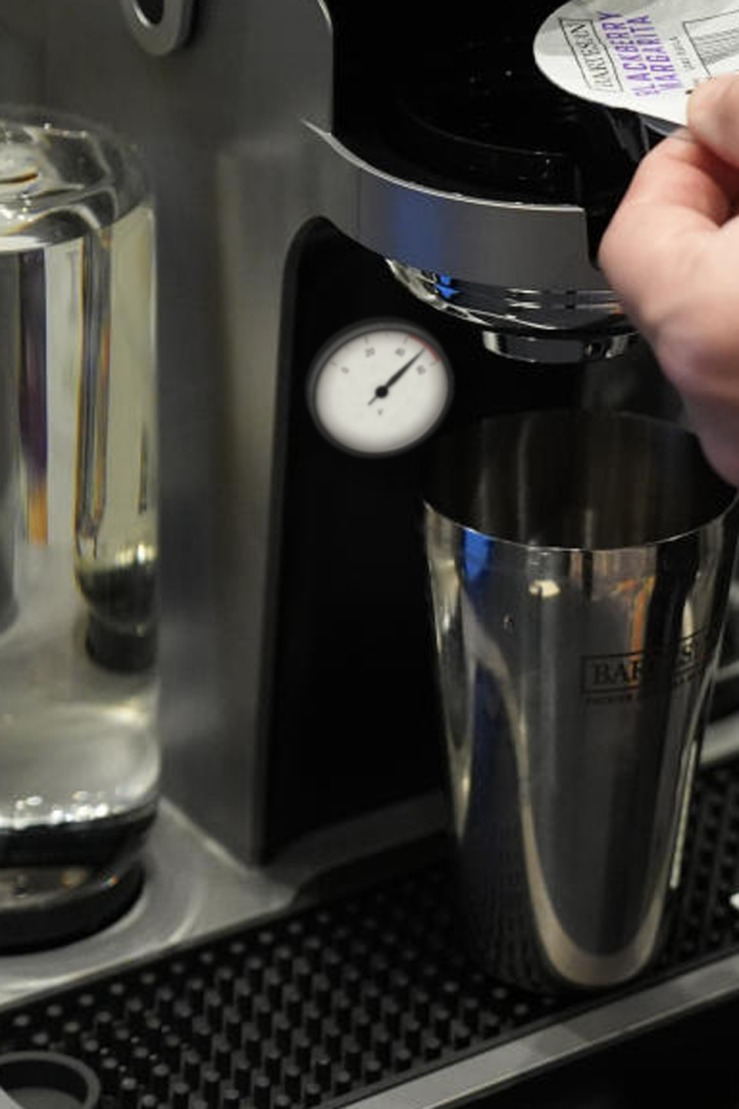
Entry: **50** V
